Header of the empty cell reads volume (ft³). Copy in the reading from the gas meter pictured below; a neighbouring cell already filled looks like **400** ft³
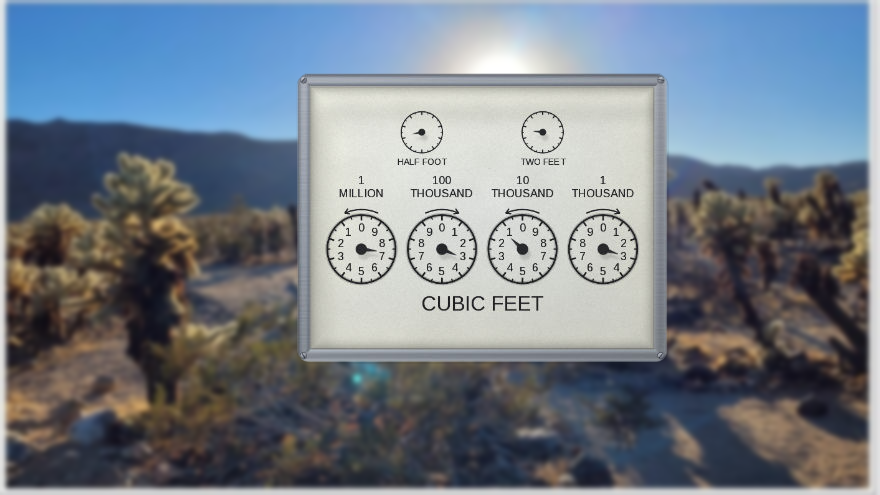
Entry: **731300** ft³
